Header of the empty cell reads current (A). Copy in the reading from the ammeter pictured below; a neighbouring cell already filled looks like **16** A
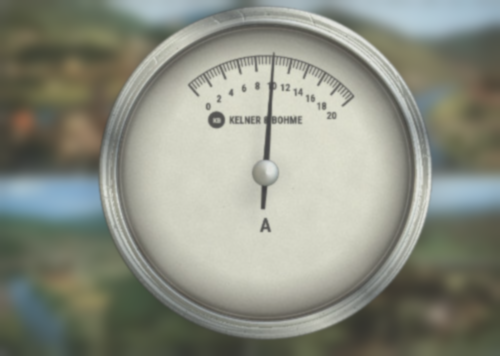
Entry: **10** A
